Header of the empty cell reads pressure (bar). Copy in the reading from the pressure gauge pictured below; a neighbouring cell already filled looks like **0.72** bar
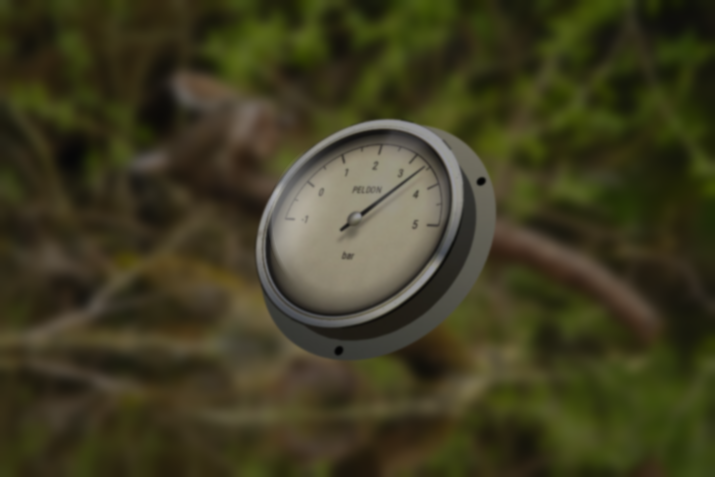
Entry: **3.5** bar
